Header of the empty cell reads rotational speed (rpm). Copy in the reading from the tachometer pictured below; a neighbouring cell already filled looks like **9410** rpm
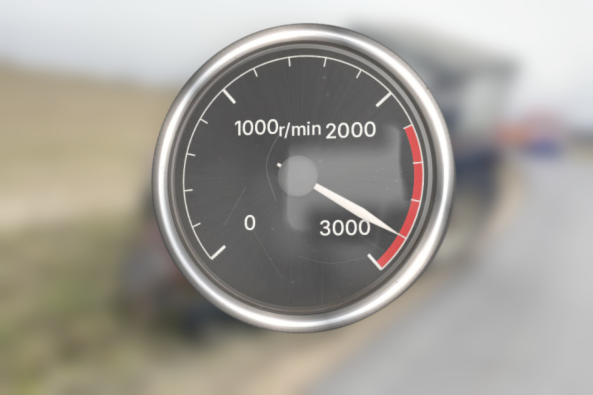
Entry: **2800** rpm
